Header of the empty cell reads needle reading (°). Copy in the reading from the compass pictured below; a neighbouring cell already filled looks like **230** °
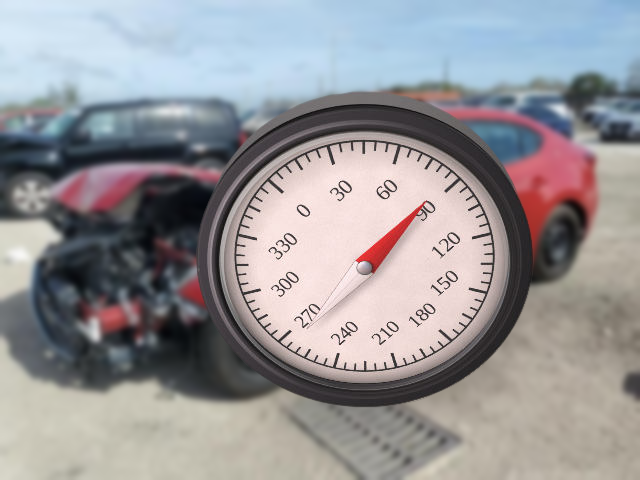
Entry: **85** °
